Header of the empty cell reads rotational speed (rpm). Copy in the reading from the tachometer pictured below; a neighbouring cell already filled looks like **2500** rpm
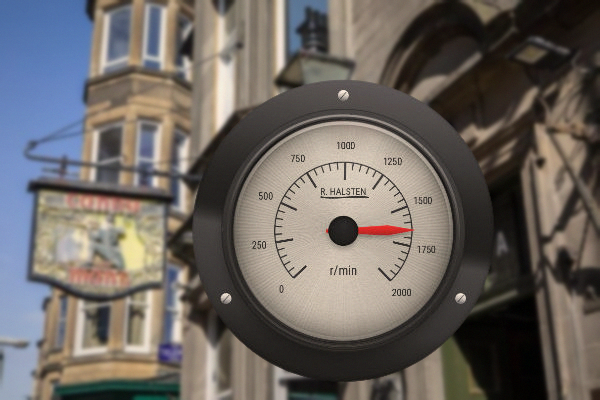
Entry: **1650** rpm
